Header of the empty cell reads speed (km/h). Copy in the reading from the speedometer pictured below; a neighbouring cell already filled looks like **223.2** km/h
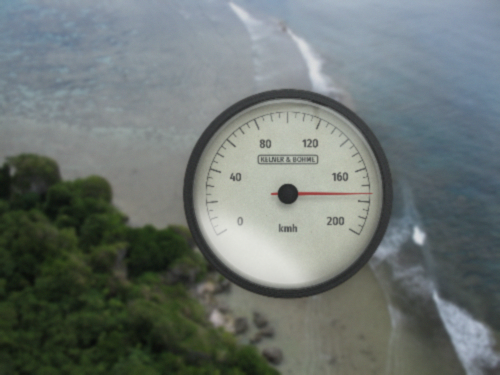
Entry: **175** km/h
